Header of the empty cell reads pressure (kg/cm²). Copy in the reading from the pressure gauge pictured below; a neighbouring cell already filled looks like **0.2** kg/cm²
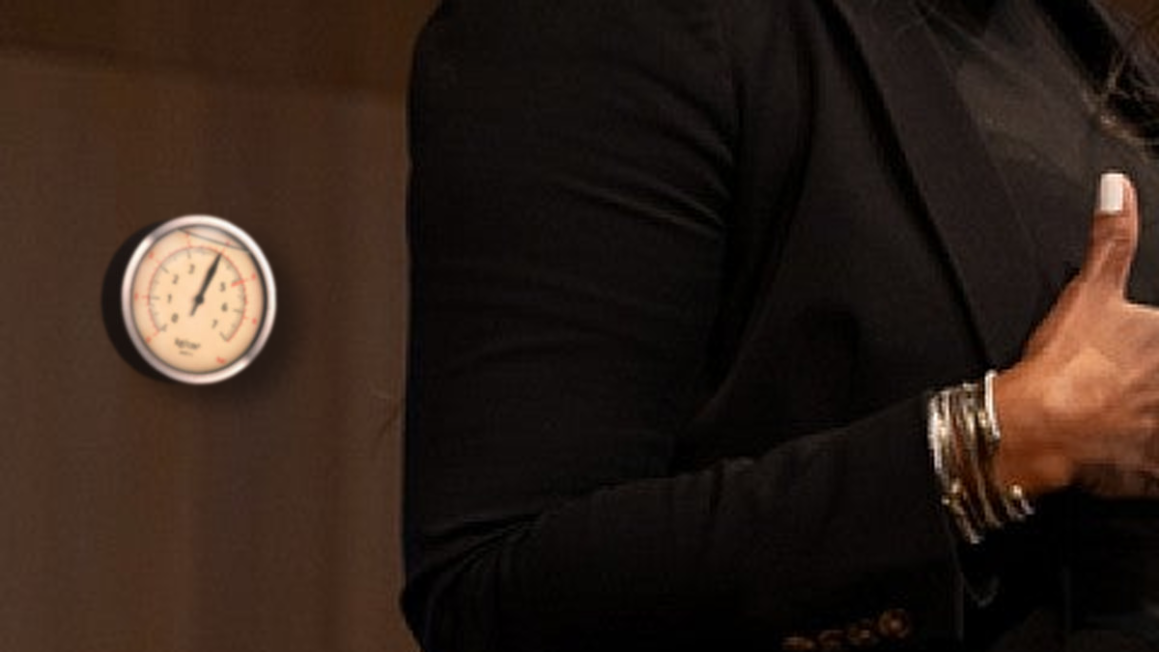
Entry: **4** kg/cm²
